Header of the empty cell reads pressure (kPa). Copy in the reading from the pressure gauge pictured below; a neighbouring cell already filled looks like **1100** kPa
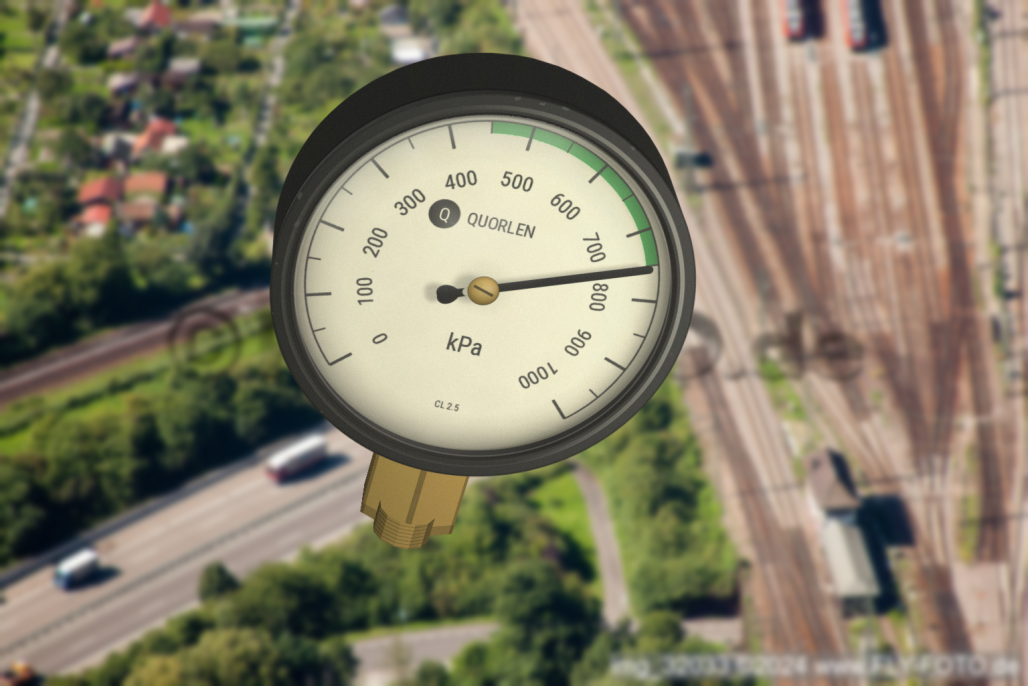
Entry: **750** kPa
